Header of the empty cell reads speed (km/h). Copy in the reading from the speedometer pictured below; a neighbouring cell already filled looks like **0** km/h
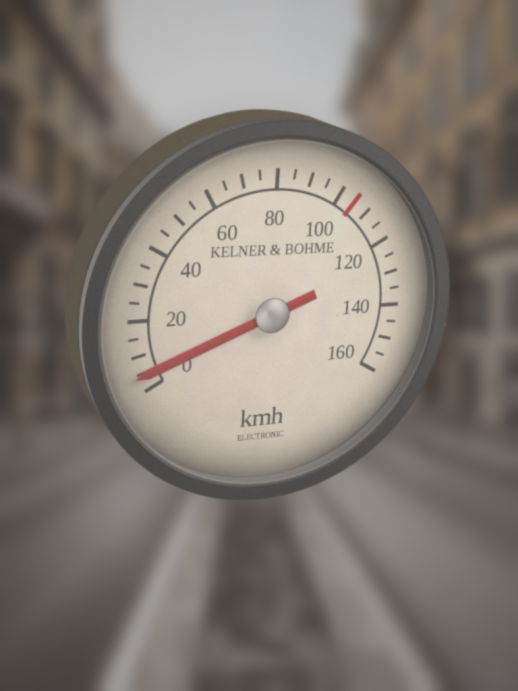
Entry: **5** km/h
